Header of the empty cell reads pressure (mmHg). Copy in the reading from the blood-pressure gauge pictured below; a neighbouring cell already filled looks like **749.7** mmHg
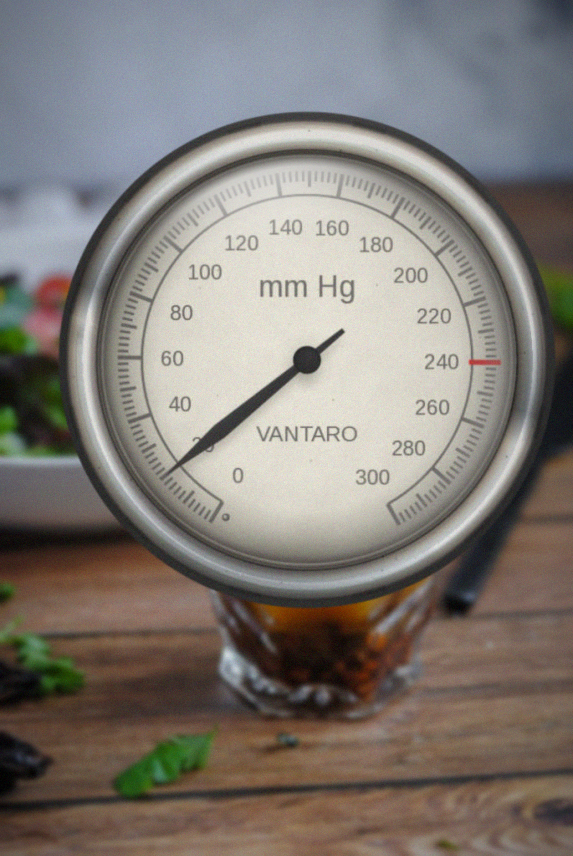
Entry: **20** mmHg
